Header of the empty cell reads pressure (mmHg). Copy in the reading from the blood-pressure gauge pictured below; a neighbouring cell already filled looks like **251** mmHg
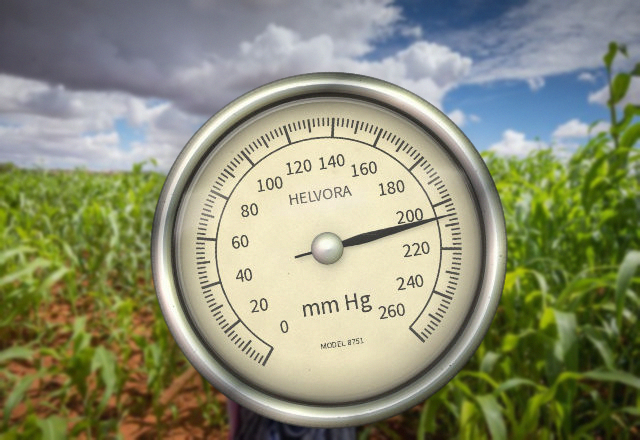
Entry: **206** mmHg
